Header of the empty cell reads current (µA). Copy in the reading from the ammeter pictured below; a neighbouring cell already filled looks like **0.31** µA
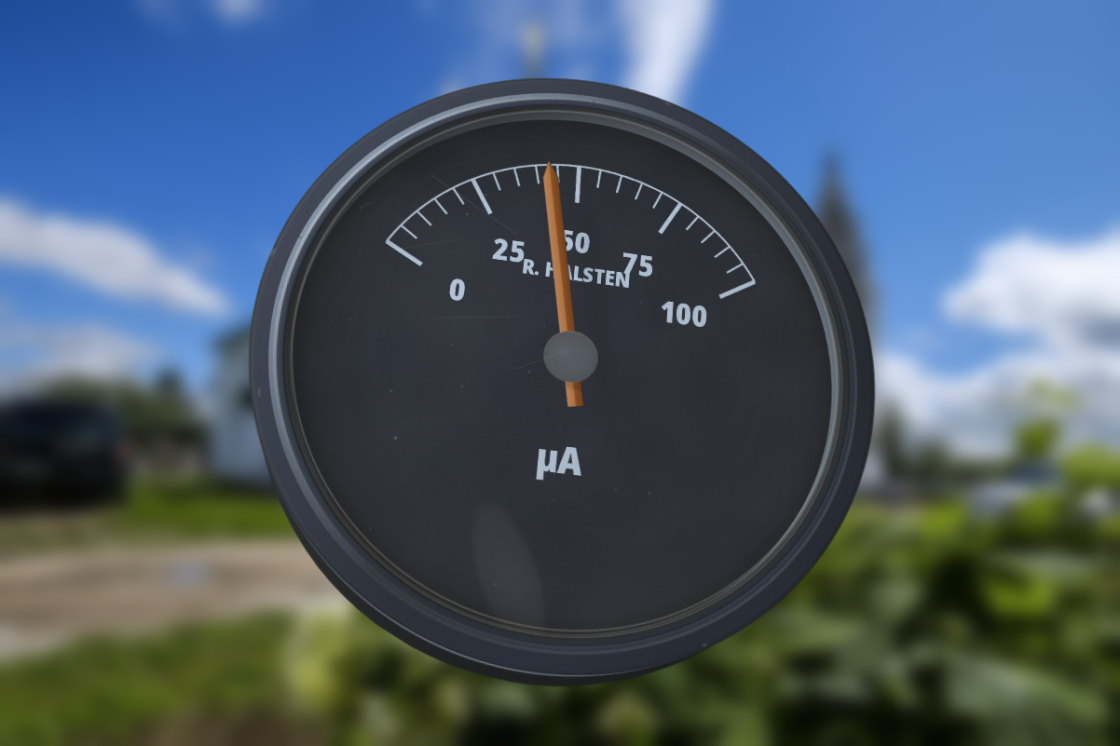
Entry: **42.5** µA
